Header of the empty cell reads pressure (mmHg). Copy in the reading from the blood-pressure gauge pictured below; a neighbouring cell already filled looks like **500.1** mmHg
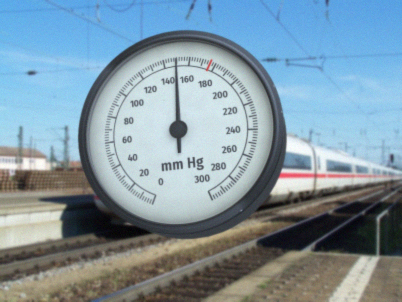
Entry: **150** mmHg
